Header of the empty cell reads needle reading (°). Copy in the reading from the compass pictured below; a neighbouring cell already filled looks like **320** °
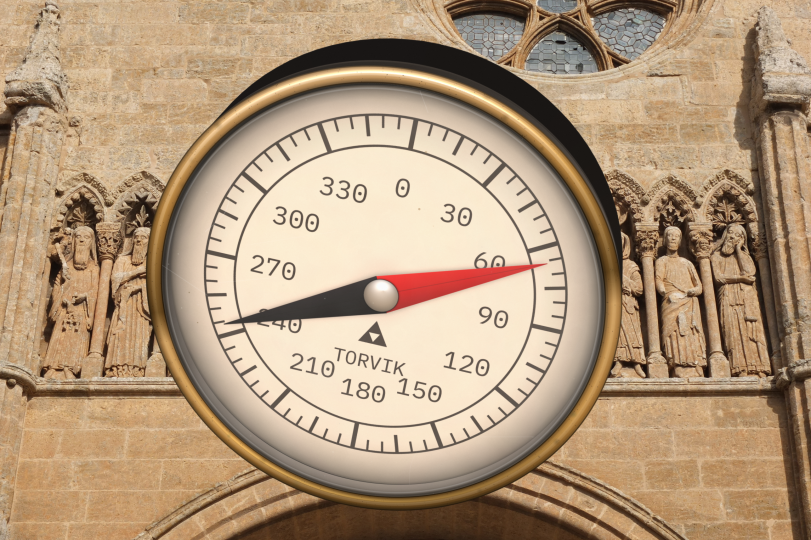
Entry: **65** °
